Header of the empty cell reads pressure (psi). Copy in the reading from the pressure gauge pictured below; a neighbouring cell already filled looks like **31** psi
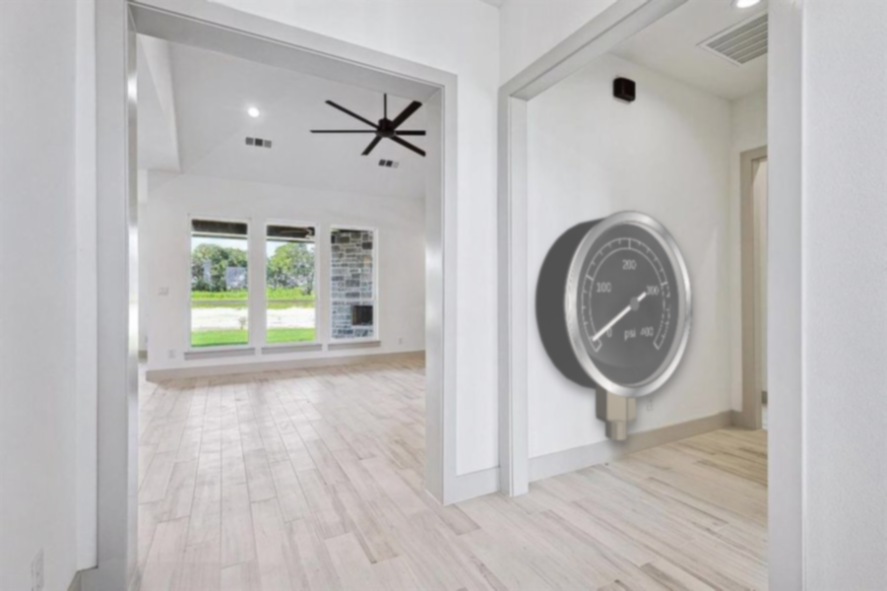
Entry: **20** psi
